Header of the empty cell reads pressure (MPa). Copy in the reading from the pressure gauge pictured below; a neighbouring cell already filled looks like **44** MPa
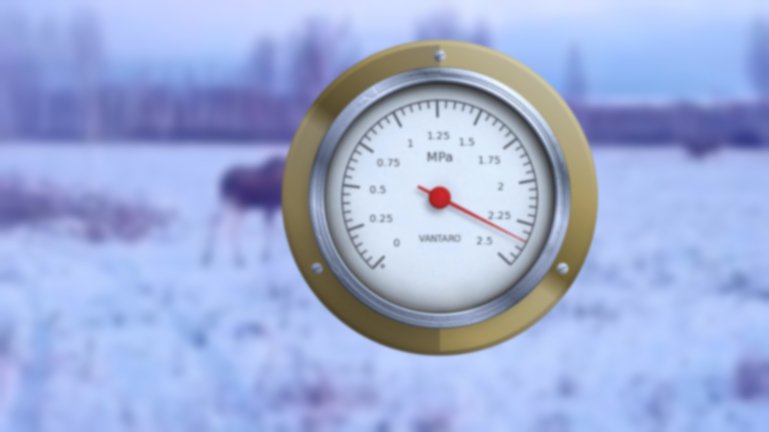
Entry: **2.35** MPa
